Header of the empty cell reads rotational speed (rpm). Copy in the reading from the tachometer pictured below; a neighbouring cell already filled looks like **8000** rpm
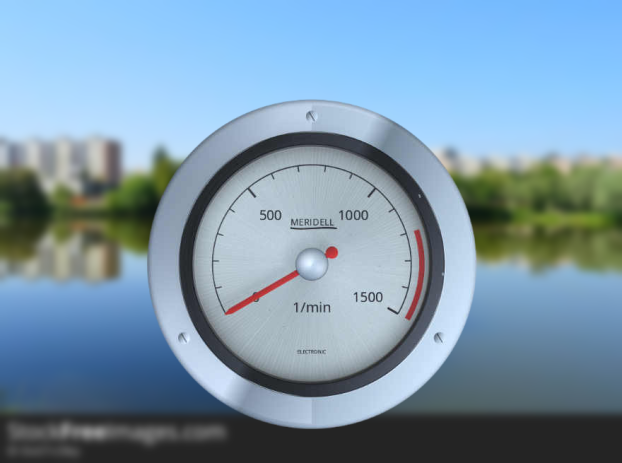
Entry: **0** rpm
